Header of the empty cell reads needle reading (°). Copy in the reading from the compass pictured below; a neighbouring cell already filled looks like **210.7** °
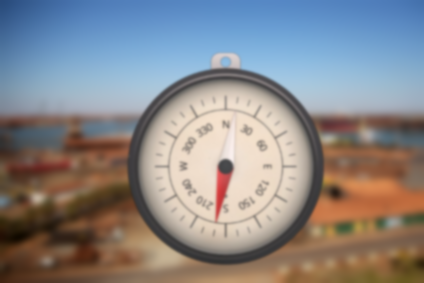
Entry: **190** °
